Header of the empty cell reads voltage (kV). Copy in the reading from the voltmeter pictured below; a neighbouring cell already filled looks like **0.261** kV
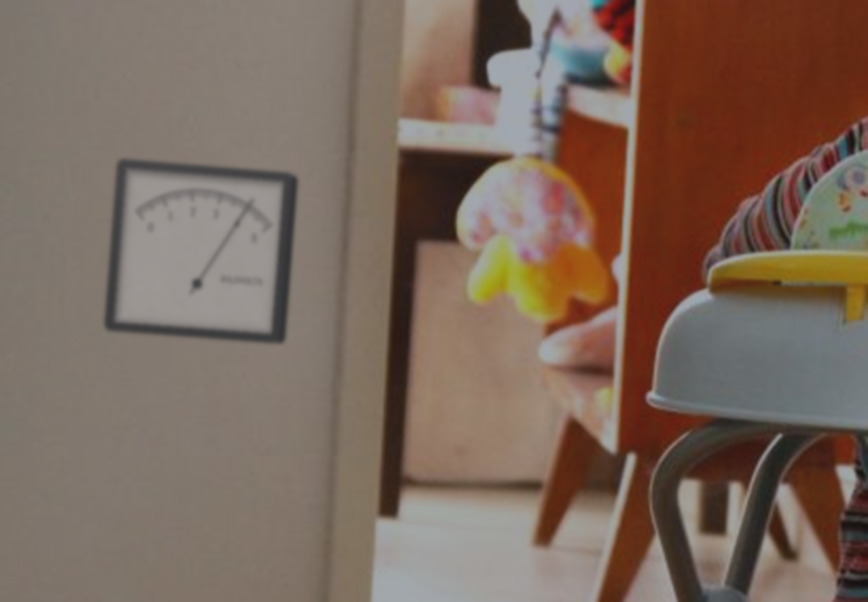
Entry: **4** kV
